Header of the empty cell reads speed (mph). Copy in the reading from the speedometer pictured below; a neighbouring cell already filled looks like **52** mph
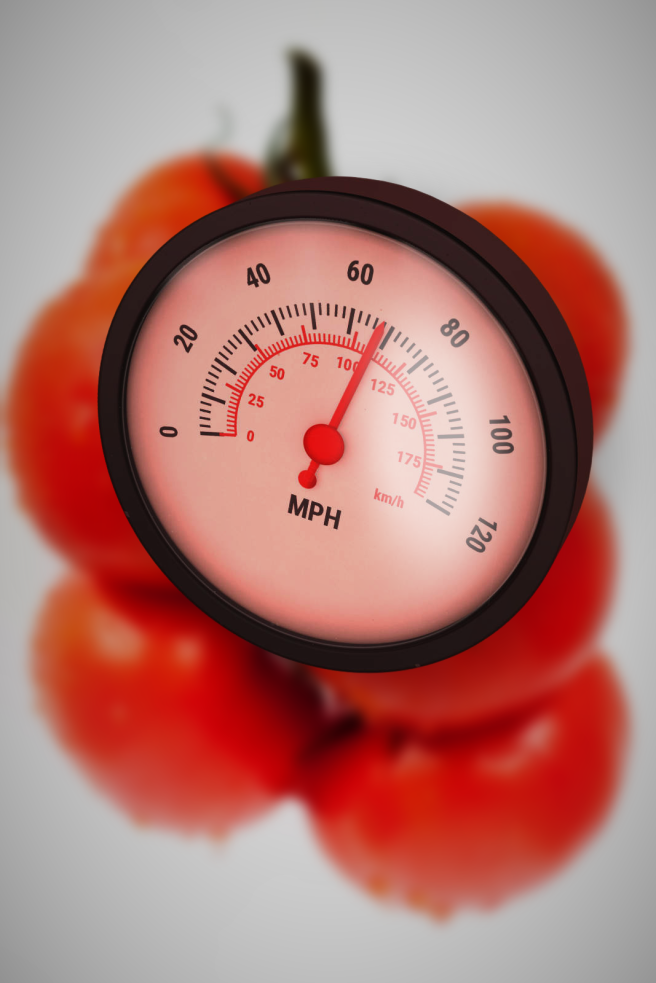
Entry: **68** mph
